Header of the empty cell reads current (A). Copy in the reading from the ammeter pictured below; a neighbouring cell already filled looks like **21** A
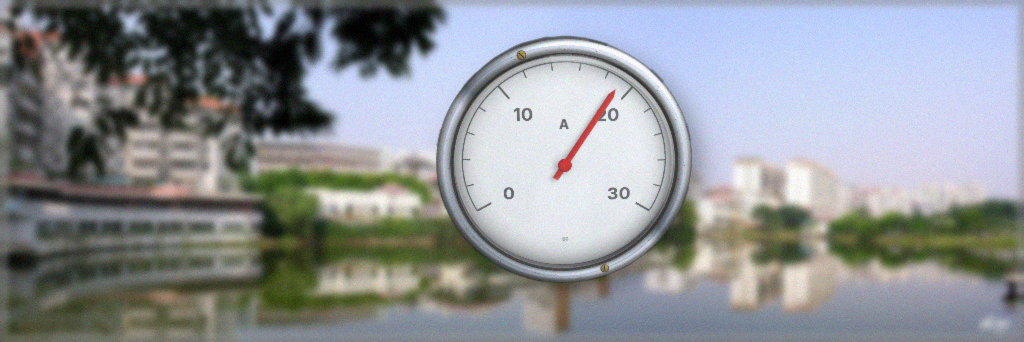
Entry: **19** A
